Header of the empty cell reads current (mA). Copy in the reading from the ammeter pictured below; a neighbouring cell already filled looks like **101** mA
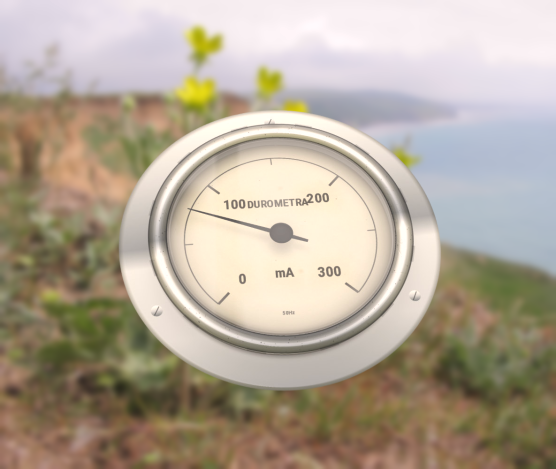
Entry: **75** mA
